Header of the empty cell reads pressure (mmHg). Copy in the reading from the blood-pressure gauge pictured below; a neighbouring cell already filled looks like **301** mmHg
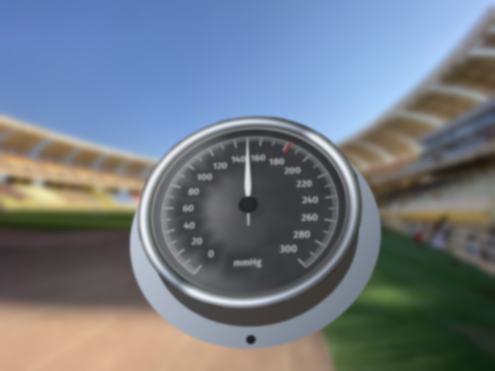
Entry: **150** mmHg
